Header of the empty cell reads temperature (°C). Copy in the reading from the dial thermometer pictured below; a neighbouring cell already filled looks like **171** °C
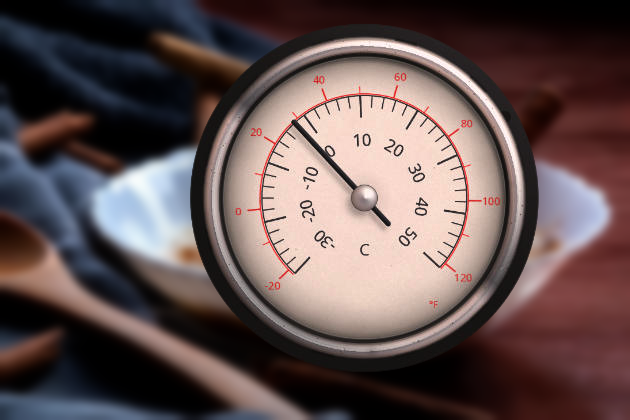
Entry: **-2** °C
